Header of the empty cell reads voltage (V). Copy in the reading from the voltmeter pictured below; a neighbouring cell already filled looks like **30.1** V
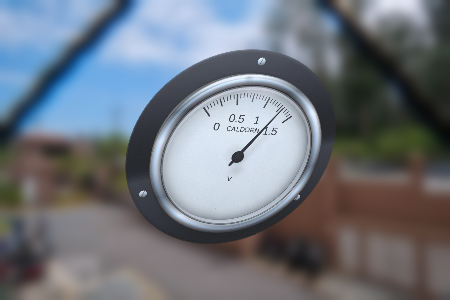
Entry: **1.25** V
